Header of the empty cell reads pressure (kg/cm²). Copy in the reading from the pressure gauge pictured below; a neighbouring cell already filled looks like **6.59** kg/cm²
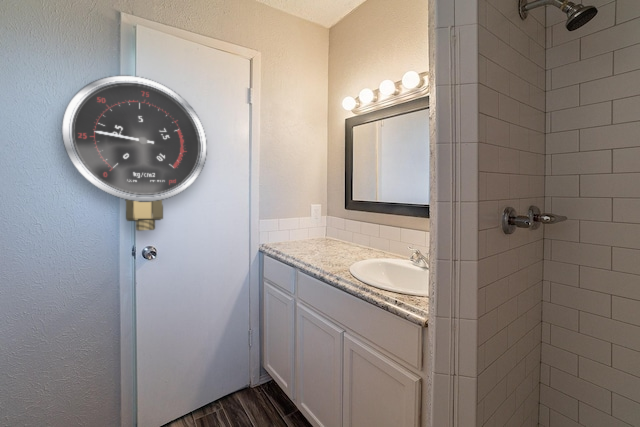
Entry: **2** kg/cm²
